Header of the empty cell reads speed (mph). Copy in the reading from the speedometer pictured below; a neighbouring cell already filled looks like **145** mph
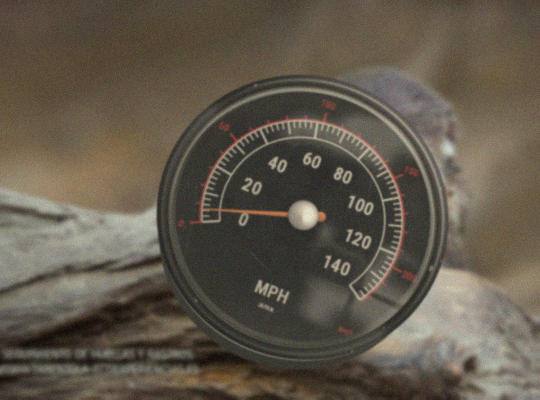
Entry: **4** mph
